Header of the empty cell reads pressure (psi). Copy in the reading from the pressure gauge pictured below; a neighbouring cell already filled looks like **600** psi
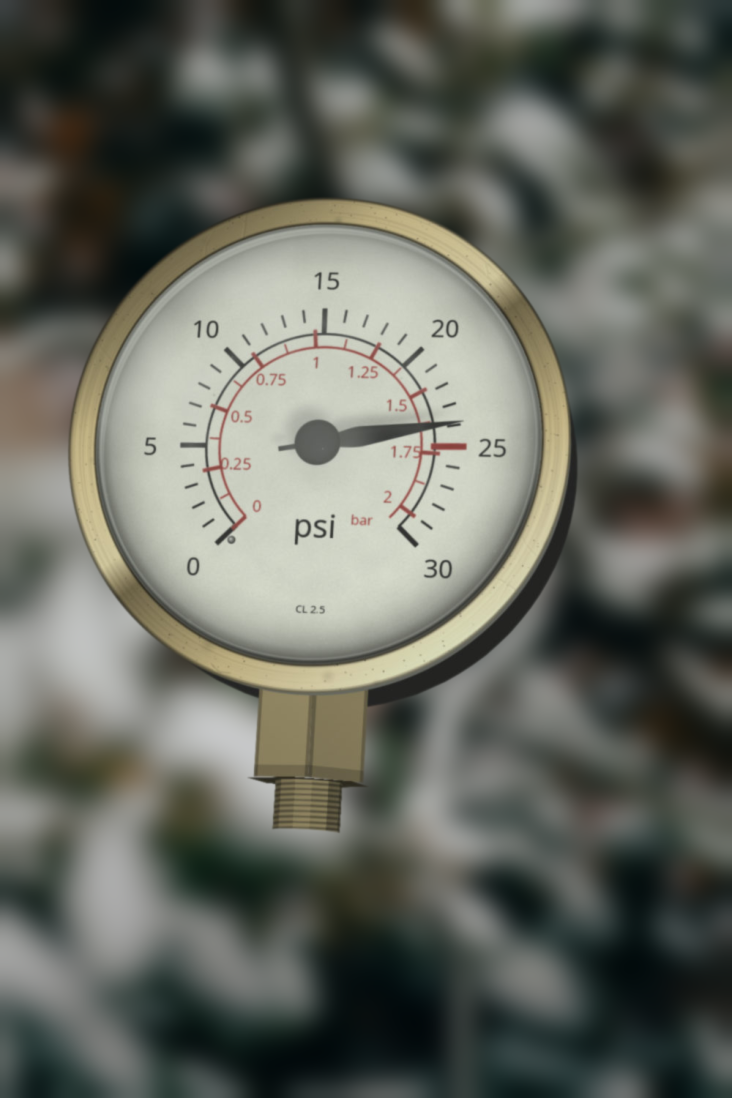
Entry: **24** psi
